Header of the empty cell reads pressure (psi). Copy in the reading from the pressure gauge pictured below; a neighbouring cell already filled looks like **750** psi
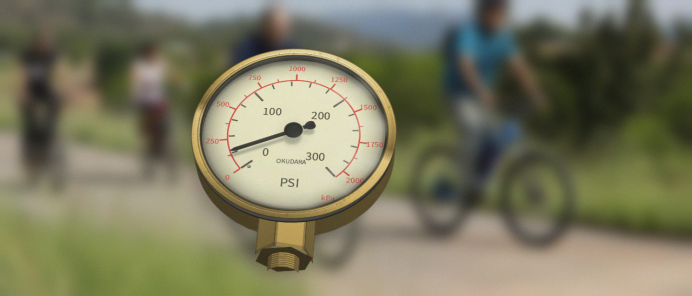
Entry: **20** psi
